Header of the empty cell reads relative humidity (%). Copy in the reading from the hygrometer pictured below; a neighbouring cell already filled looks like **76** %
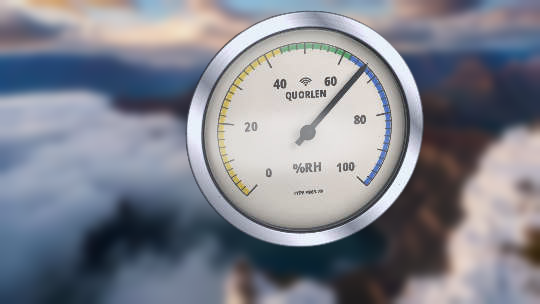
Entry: **66** %
